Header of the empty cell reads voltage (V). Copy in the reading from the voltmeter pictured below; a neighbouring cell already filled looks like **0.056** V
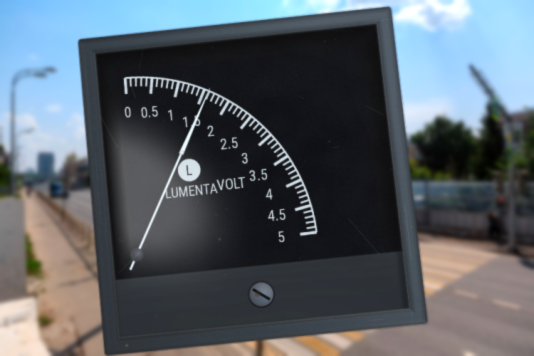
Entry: **1.6** V
